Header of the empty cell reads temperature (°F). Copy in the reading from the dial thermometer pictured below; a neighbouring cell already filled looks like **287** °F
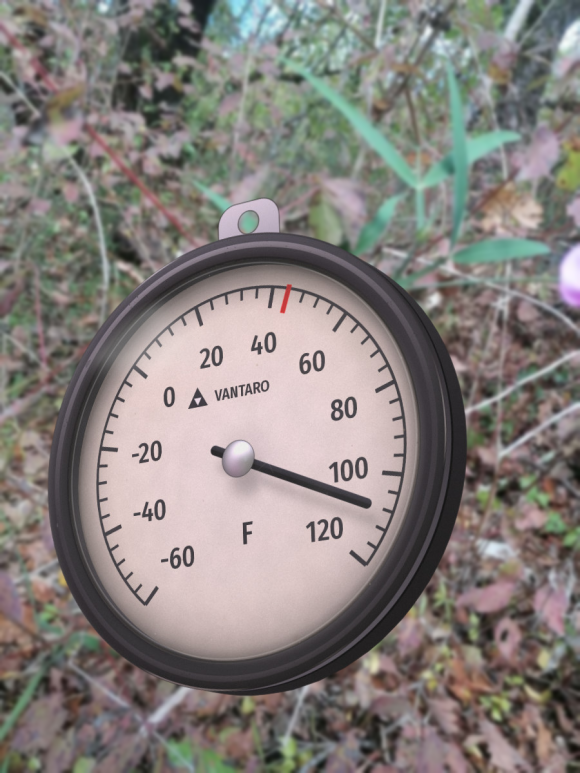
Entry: **108** °F
